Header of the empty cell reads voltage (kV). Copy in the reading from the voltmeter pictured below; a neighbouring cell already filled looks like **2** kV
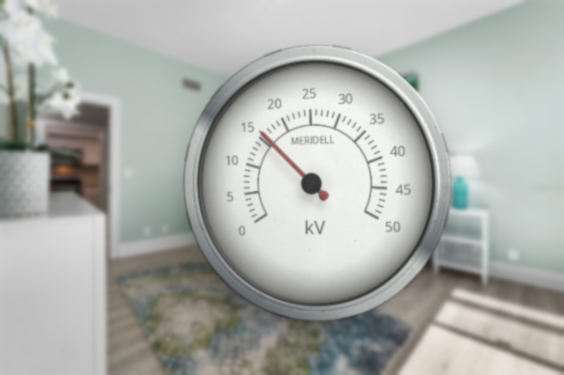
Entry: **16** kV
